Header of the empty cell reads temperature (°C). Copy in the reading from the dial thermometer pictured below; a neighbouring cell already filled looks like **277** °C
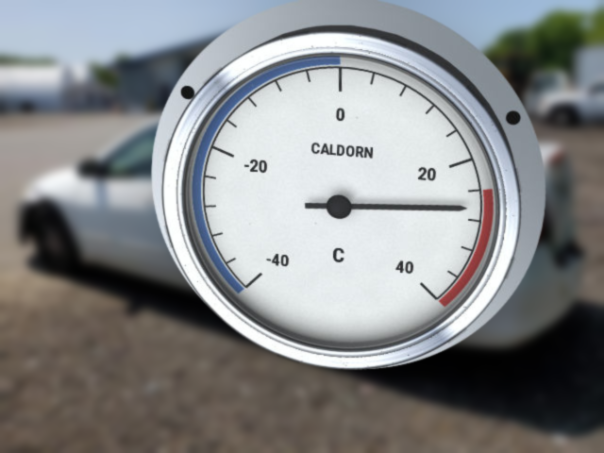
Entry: **26** °C
